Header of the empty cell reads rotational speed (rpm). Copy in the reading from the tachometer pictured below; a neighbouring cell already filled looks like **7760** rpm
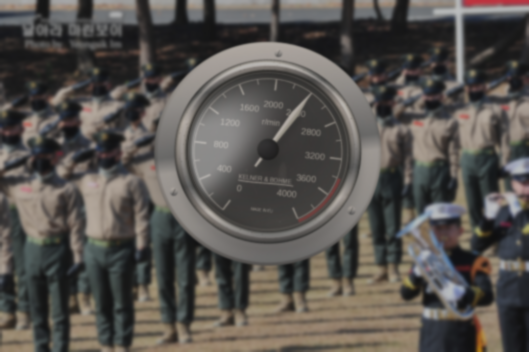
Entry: **2400** rpm
